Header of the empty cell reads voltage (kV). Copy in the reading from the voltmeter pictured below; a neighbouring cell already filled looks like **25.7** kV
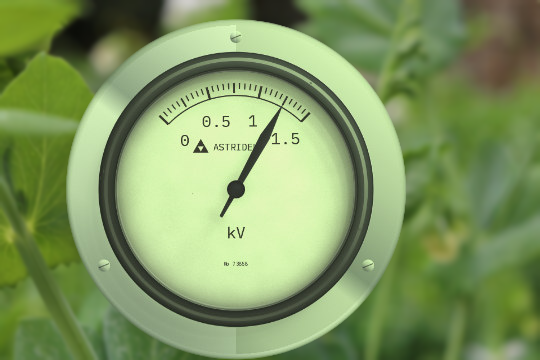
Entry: **1.25** kV
